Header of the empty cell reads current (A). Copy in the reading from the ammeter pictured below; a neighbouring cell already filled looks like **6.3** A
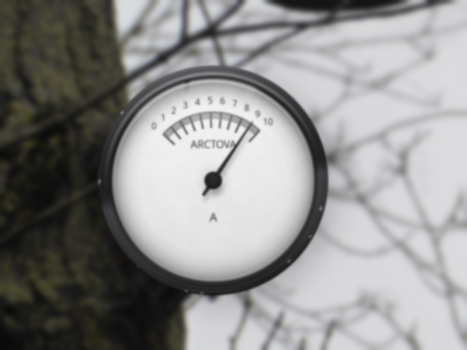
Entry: **9** A
